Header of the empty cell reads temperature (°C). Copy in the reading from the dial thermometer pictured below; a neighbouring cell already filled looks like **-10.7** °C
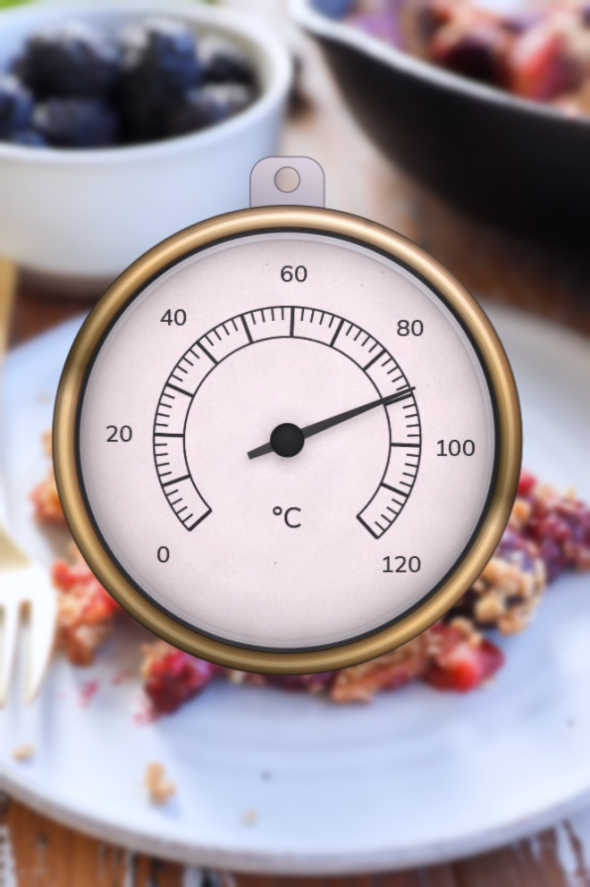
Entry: **89** °C
